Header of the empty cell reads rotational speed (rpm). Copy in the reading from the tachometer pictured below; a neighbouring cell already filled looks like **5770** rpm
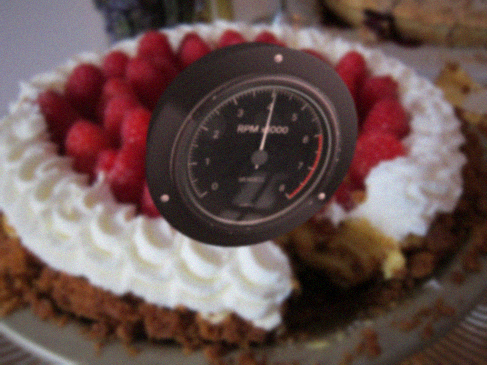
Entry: **4000** rpm
